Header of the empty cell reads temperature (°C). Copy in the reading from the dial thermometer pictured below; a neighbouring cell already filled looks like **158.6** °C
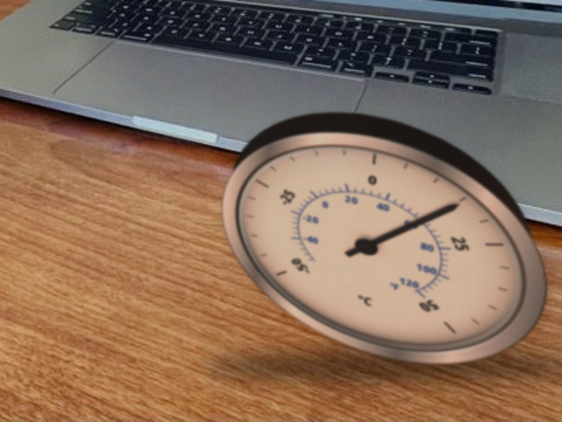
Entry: **15** °C
